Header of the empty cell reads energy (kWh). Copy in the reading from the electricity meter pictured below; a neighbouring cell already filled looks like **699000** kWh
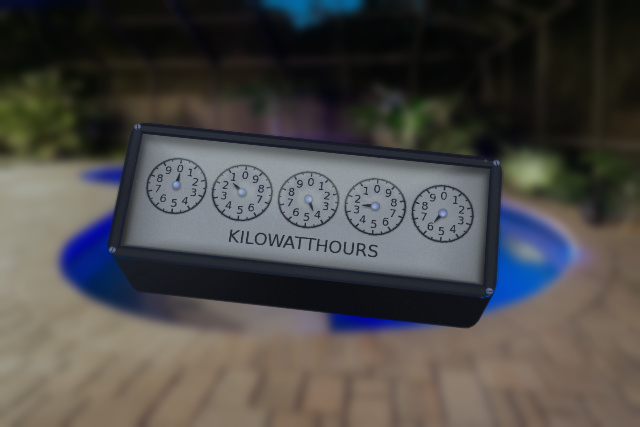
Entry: **1426** kWh
